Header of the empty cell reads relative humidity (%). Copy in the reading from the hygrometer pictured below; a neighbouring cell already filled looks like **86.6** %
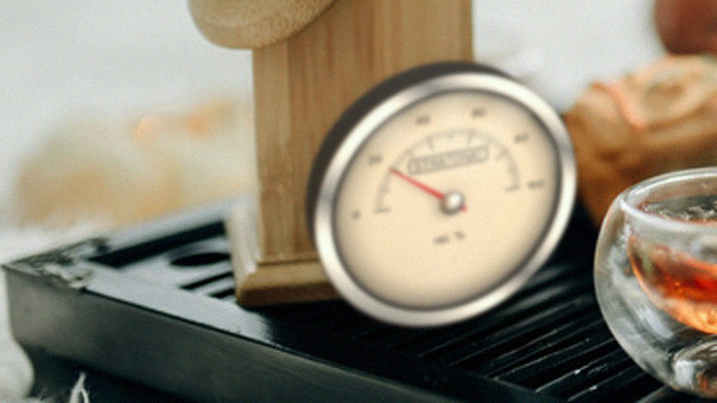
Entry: **20** %
